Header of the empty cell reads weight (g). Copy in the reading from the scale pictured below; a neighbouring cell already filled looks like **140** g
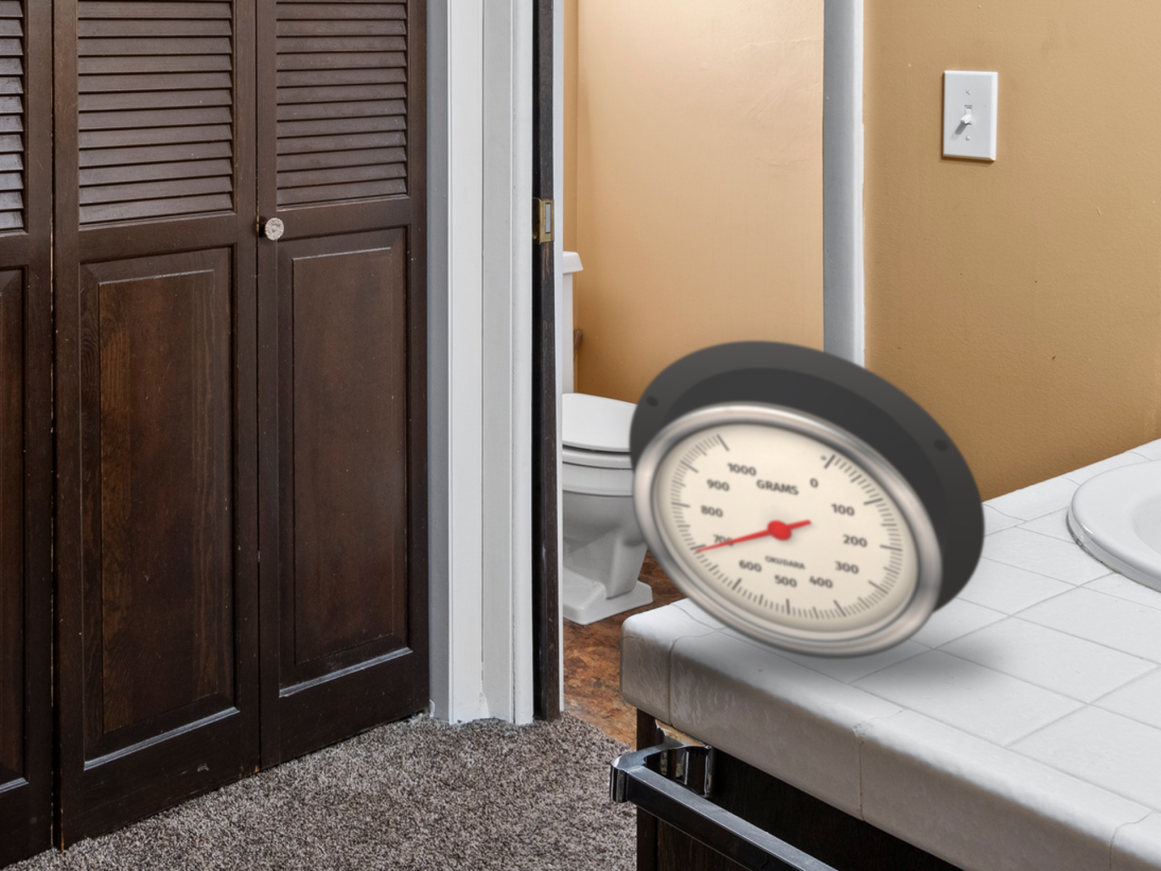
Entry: **700** g
